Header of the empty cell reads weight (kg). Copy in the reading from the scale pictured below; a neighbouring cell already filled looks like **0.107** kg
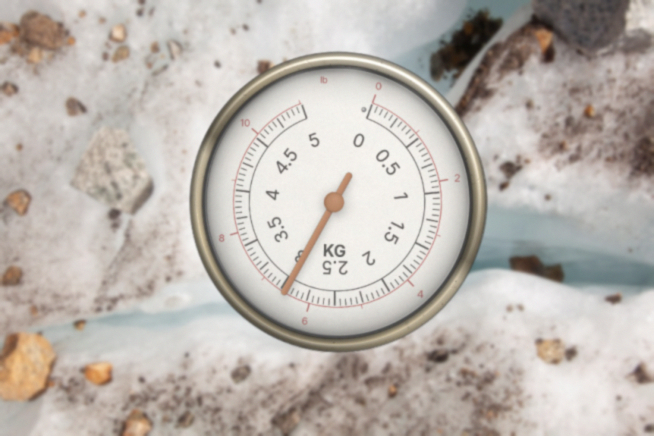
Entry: **2.95** kg
